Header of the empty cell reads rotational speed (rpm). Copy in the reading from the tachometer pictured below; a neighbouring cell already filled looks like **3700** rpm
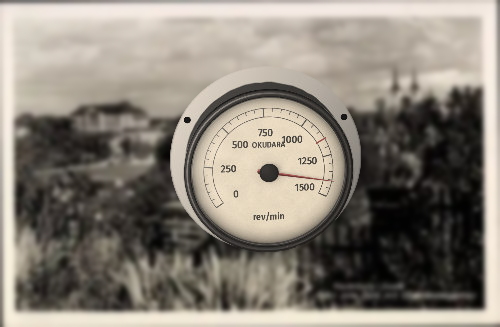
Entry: **1400** rpm
